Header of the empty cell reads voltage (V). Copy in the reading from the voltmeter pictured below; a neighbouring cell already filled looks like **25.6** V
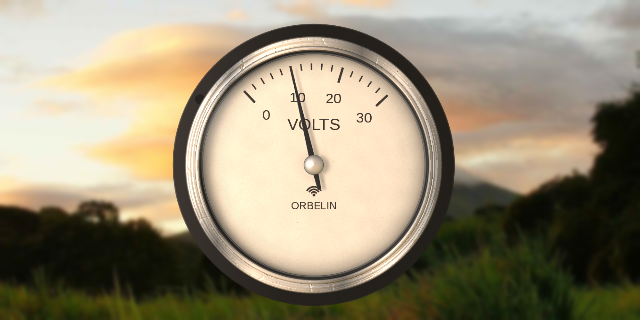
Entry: **10** V
